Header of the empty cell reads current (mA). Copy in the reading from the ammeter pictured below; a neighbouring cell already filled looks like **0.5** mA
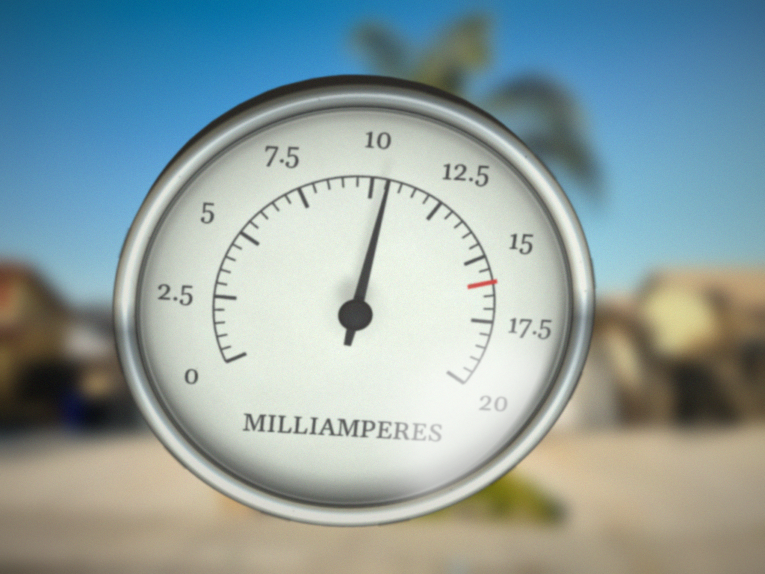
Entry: **10.5** mA
